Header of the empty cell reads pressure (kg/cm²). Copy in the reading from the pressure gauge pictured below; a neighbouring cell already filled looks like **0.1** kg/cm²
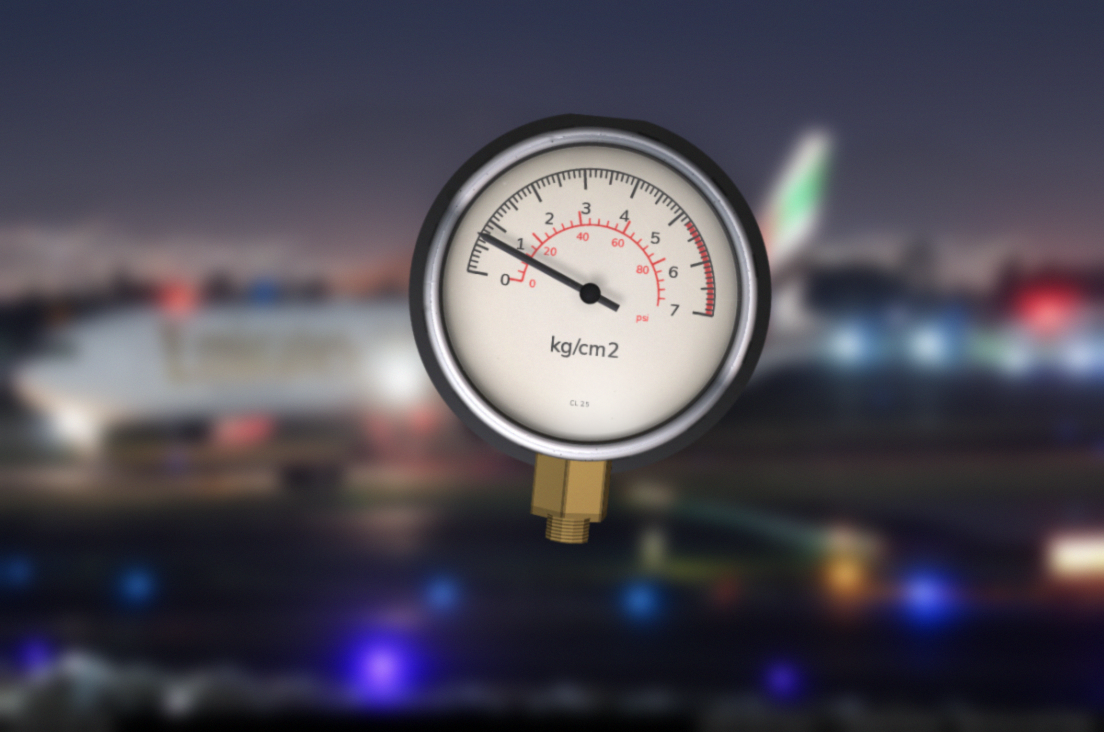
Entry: **0.7** kg/cm²
